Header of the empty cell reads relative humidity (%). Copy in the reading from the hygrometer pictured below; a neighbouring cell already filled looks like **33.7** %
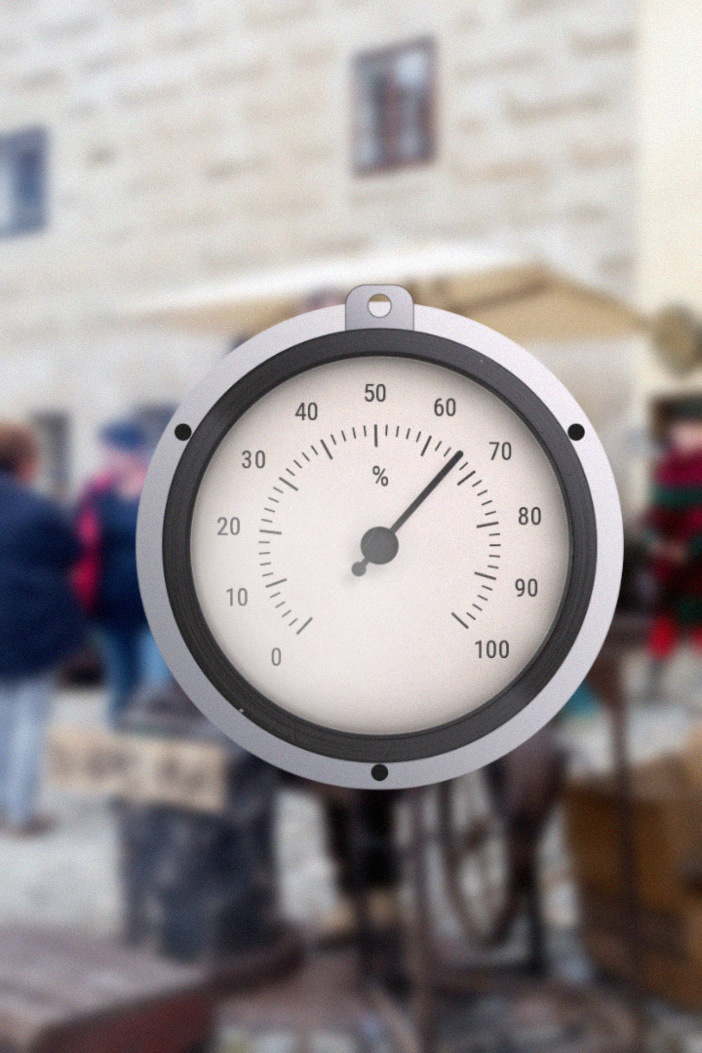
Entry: **66** %
